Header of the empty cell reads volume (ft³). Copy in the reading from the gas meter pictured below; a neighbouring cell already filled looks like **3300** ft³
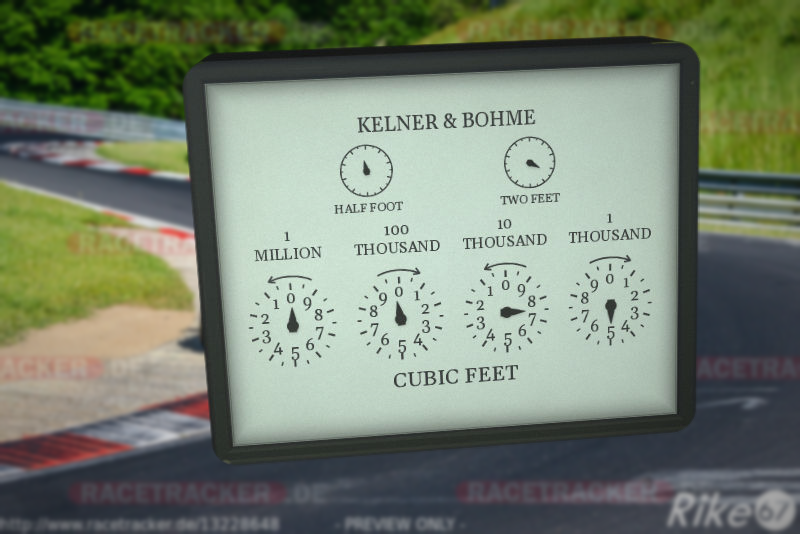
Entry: **997500** ft³
